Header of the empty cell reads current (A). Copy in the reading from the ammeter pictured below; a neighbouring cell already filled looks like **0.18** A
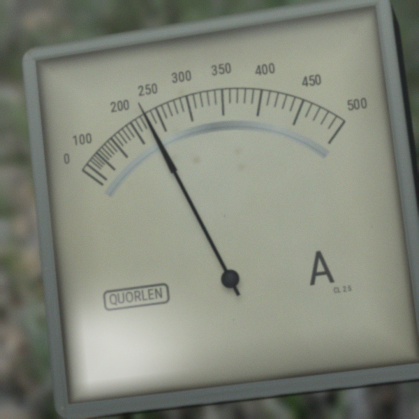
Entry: **230** A
